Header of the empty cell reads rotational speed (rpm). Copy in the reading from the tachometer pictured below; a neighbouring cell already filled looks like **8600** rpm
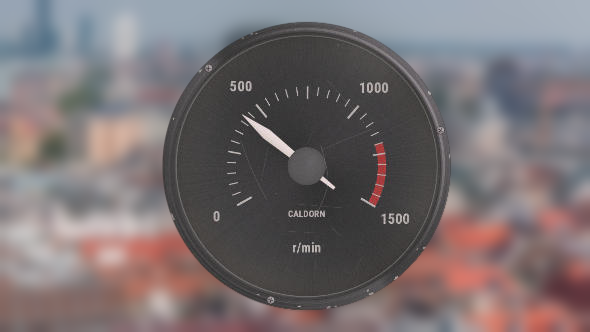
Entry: **425** rpm
